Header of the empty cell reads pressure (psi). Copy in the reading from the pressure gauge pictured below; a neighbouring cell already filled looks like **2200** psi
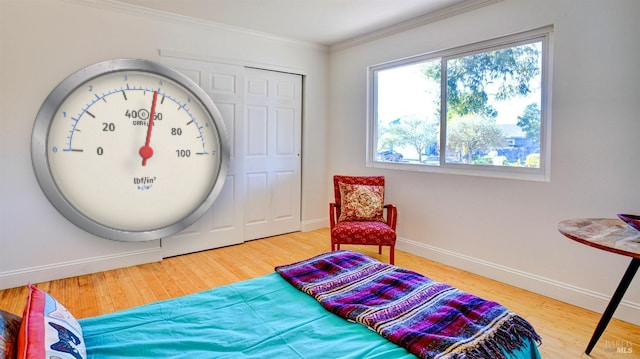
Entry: **55** psi
